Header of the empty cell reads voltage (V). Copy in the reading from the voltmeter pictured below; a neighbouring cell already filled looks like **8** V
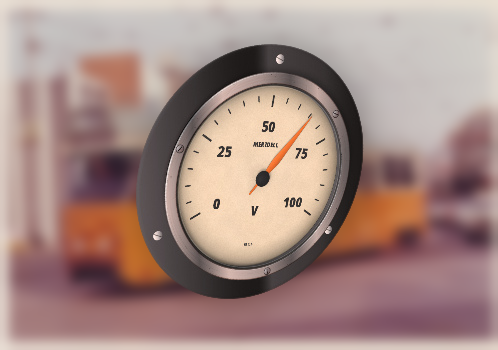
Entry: **65** V
